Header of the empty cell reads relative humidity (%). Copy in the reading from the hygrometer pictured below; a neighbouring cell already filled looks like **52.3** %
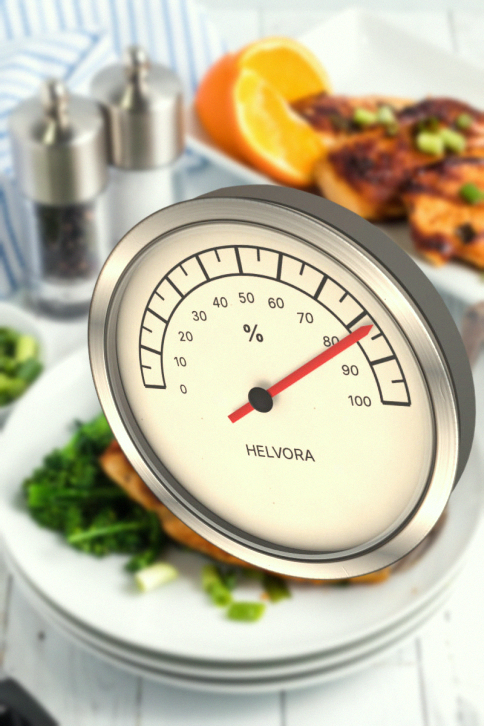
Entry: **82.5** %
